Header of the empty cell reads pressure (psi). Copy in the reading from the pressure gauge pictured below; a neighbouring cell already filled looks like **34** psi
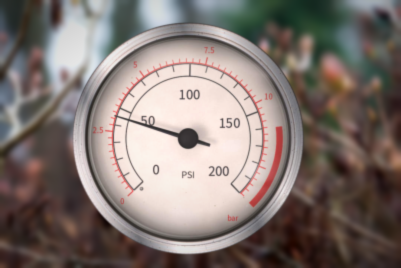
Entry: **45** psi
